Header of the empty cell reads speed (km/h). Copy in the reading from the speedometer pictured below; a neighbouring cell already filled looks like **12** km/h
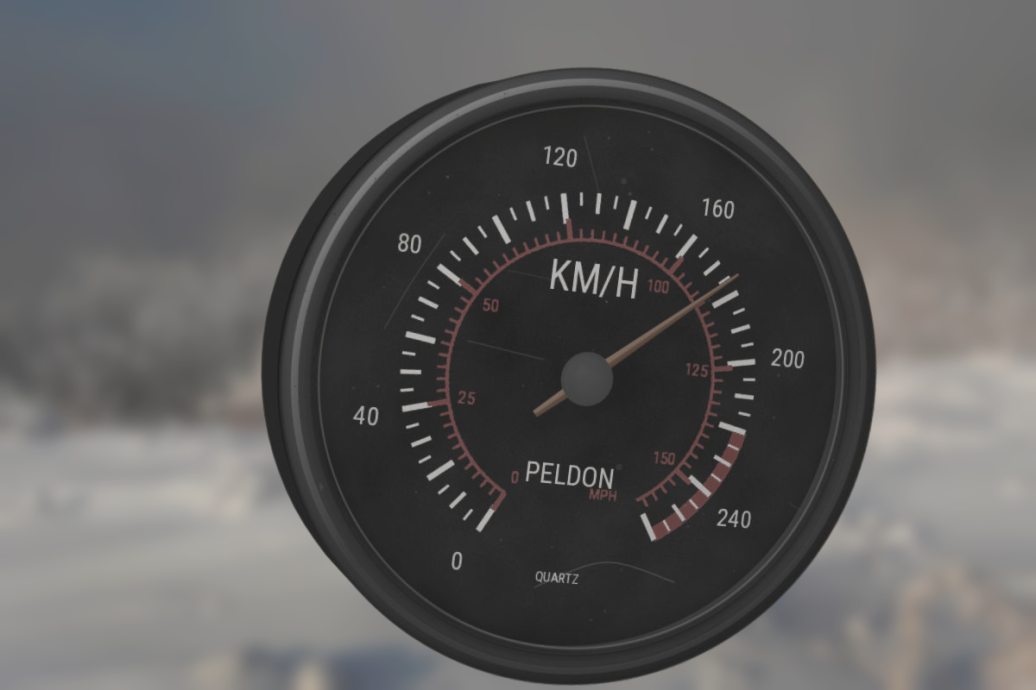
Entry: **175** km/h
